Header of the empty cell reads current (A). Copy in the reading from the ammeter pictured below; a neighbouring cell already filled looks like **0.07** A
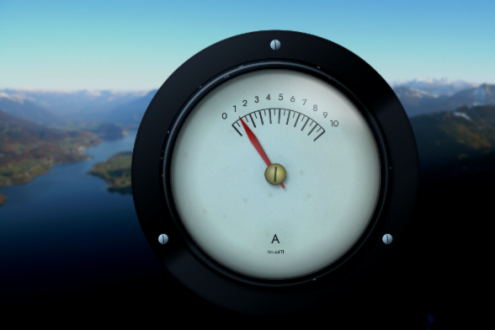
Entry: **1** A
